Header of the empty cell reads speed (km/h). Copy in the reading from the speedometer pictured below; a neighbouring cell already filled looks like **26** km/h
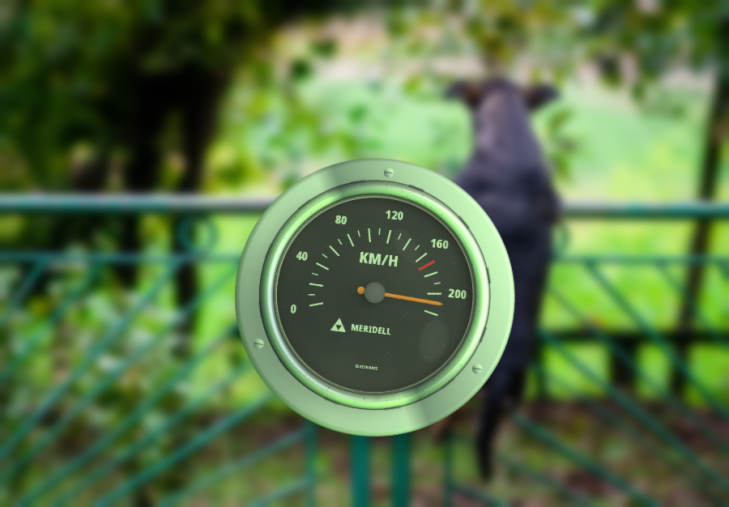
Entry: **210** km/h
